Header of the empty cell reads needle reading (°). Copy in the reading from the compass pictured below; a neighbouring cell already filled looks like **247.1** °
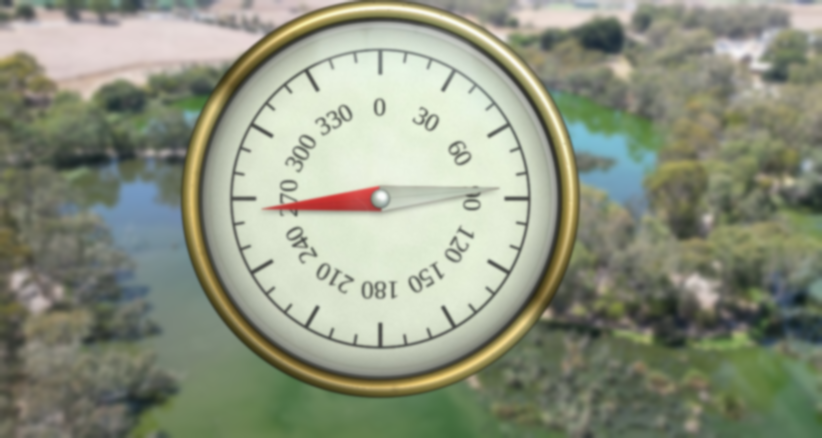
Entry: **265** °
